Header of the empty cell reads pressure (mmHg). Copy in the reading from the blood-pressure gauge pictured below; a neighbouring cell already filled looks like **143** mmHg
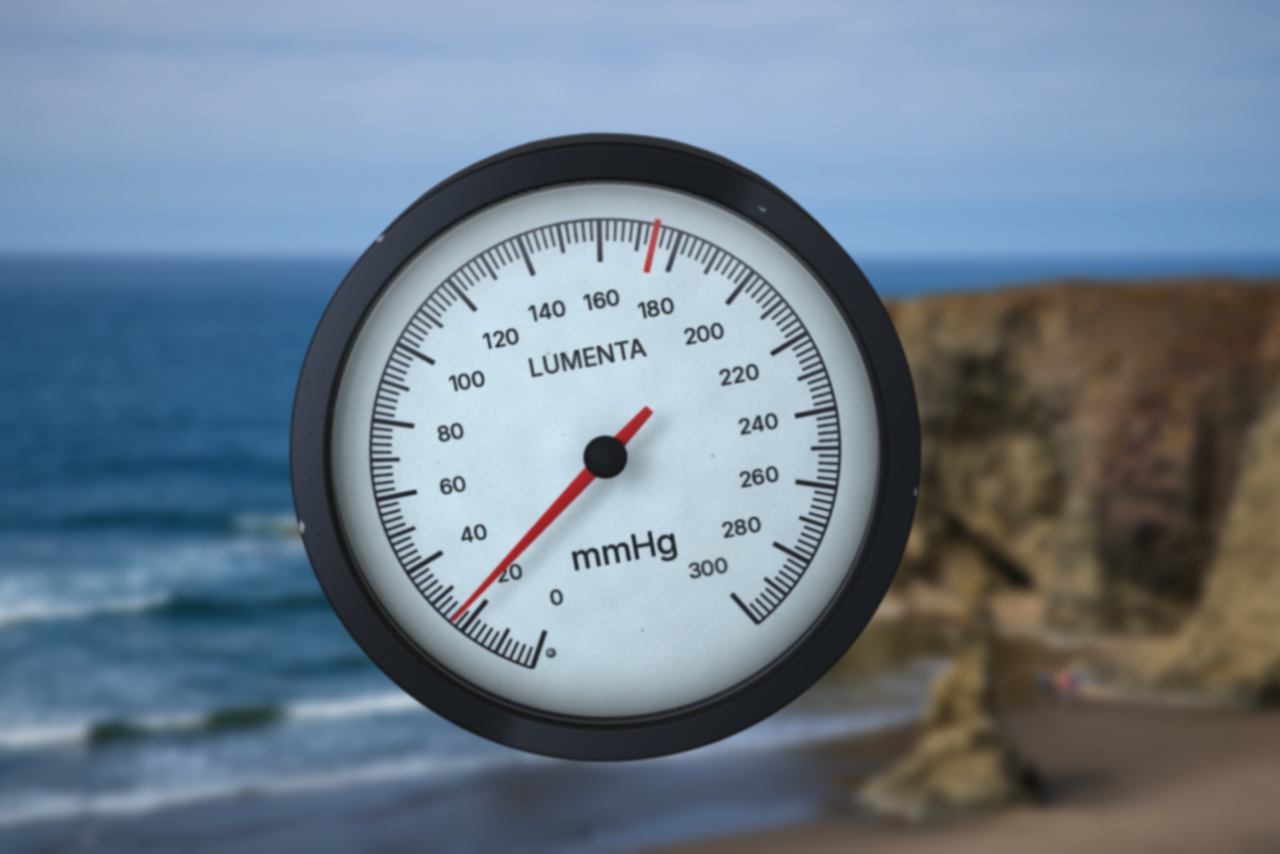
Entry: **24** mmHg
